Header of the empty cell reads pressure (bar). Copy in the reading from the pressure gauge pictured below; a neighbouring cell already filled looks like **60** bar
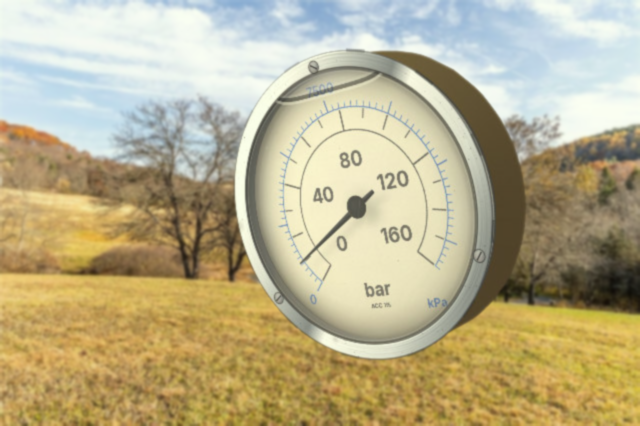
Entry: **10** bar
